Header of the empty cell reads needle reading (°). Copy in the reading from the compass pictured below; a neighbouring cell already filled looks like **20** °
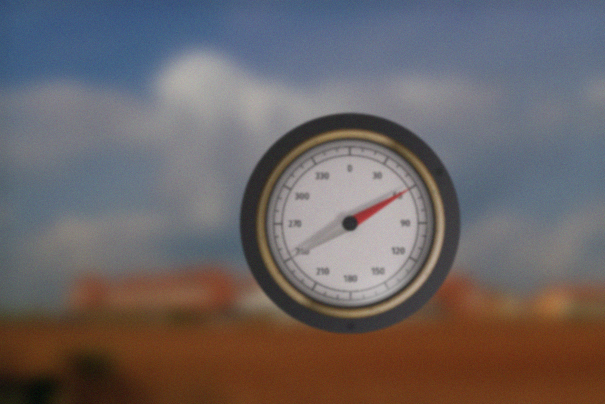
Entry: **60** °
